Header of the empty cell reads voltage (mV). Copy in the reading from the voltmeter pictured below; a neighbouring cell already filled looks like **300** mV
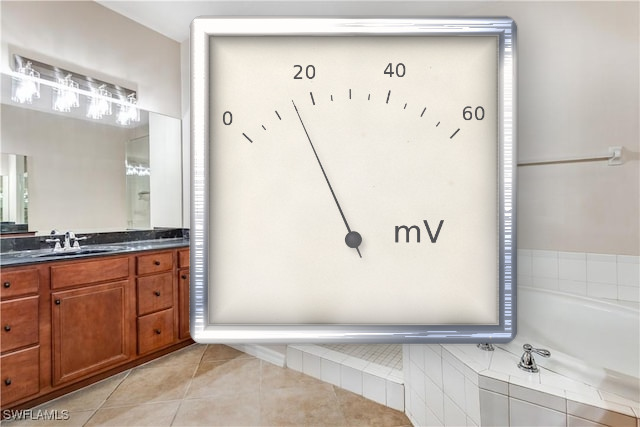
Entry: **15** mV
